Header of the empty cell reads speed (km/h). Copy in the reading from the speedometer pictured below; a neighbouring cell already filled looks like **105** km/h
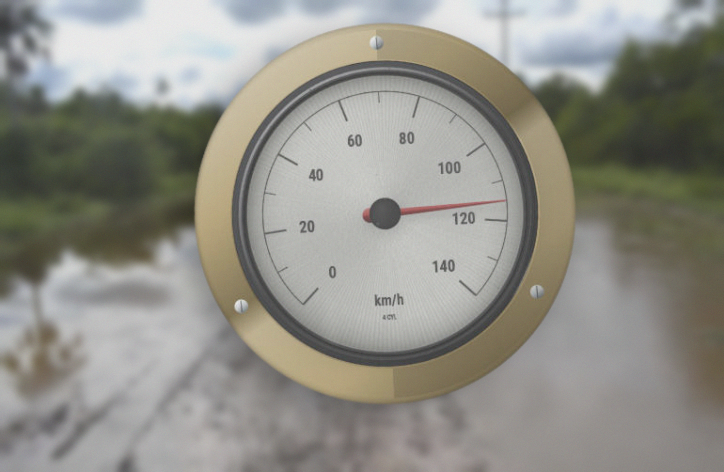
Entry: **115** km/h
